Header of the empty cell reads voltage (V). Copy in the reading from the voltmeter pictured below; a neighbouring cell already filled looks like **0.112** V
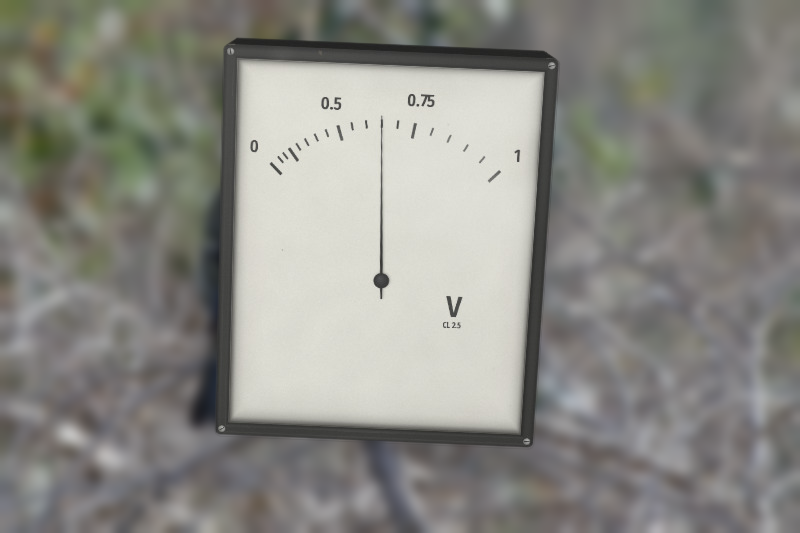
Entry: **0.65** V
